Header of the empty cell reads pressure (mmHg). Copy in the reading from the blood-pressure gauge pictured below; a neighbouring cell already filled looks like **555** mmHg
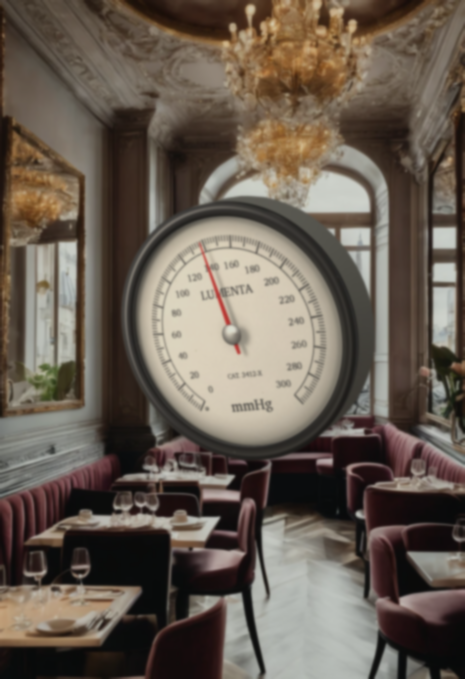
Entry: **140** mmHg
